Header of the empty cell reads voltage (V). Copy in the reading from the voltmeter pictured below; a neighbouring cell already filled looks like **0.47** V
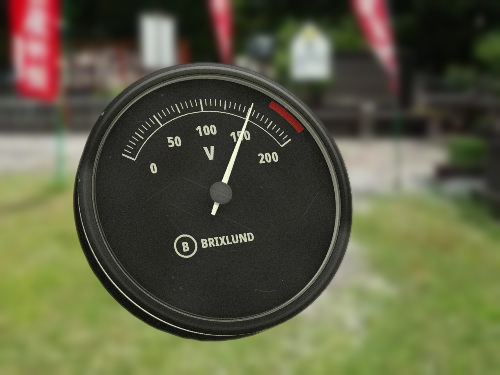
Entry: **150** V
